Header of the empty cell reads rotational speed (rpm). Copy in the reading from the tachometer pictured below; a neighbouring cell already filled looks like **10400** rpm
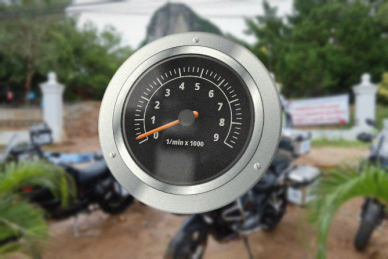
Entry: **200** rpm
